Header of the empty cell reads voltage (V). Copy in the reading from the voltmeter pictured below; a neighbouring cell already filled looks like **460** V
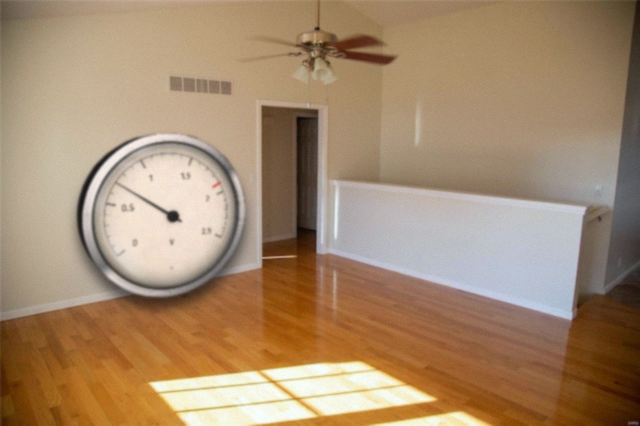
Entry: **0.7** V
